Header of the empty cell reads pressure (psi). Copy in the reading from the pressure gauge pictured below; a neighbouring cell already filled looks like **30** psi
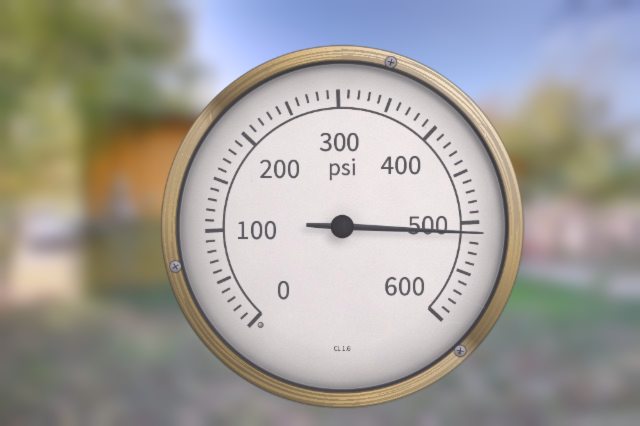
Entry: **510** psi
